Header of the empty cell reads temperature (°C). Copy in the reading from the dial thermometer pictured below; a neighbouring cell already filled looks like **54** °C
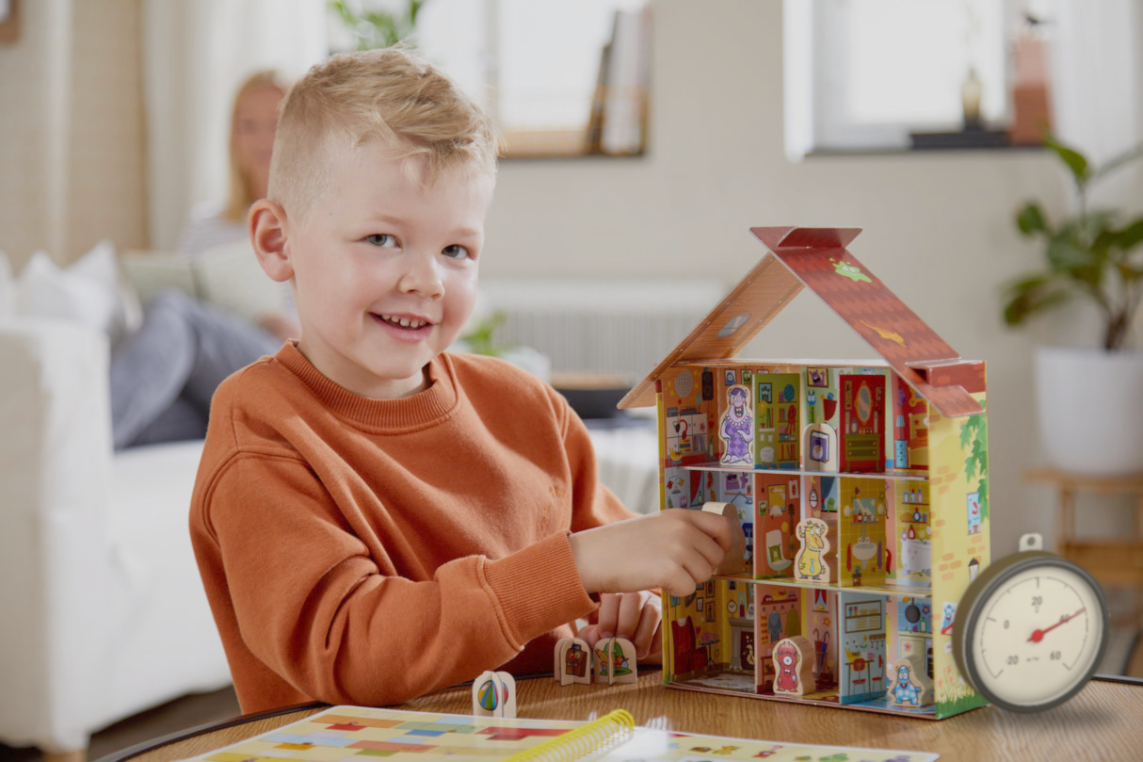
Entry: **40** °C
